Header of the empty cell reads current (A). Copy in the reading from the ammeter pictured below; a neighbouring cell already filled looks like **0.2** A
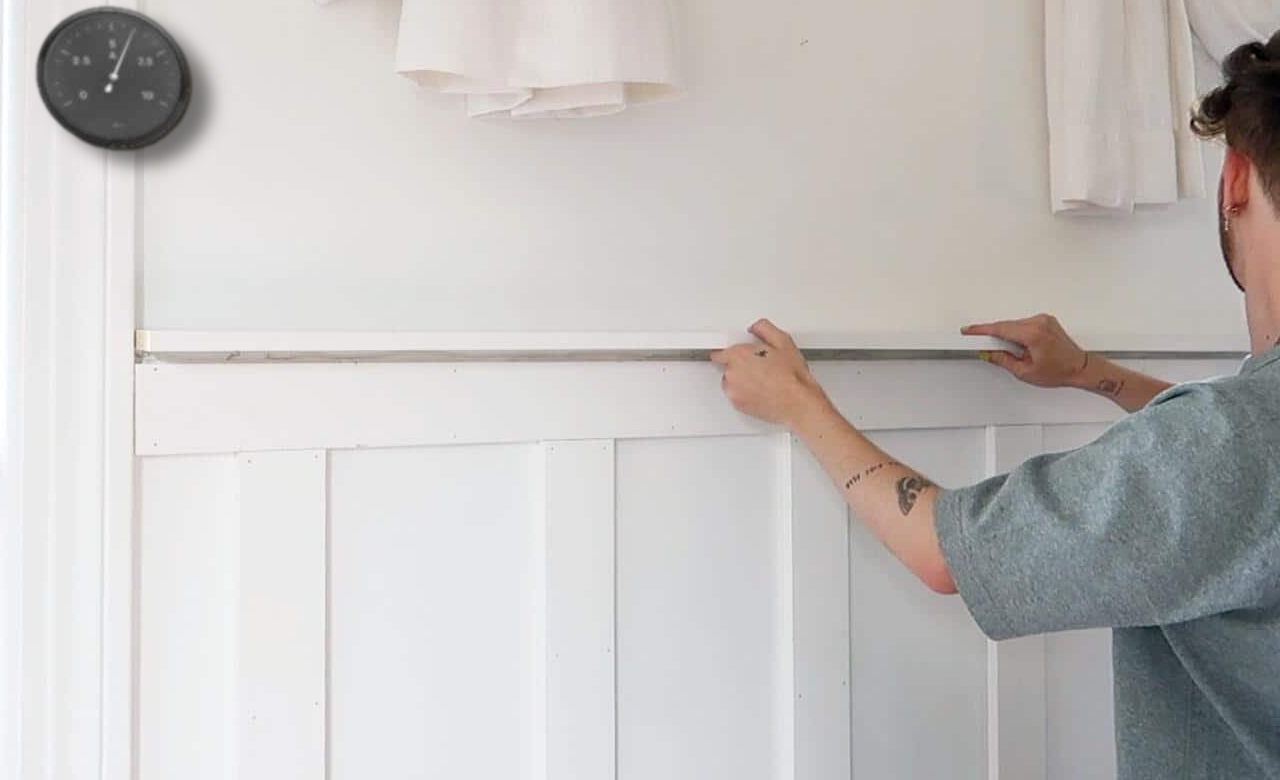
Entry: **6** A
